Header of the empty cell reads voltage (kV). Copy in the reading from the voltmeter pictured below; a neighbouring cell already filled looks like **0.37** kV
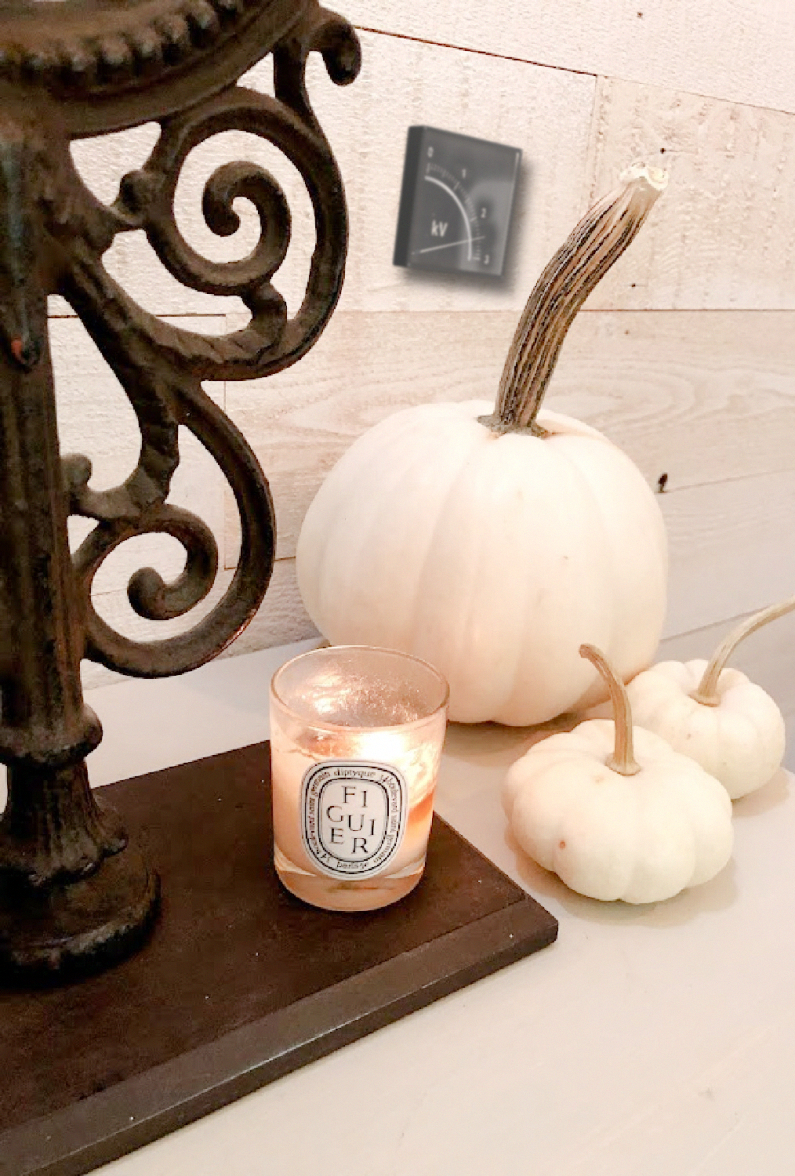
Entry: **2.5** kV
